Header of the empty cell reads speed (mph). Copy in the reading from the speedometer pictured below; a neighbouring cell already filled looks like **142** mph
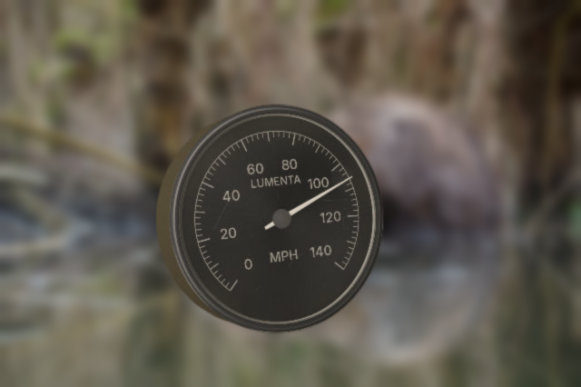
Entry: **106** mph
